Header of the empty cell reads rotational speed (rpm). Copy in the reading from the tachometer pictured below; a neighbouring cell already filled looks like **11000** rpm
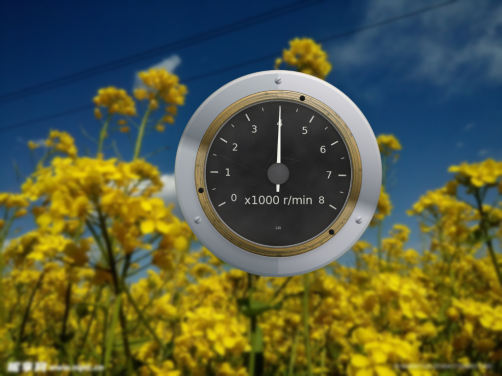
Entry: **4000** rpm
